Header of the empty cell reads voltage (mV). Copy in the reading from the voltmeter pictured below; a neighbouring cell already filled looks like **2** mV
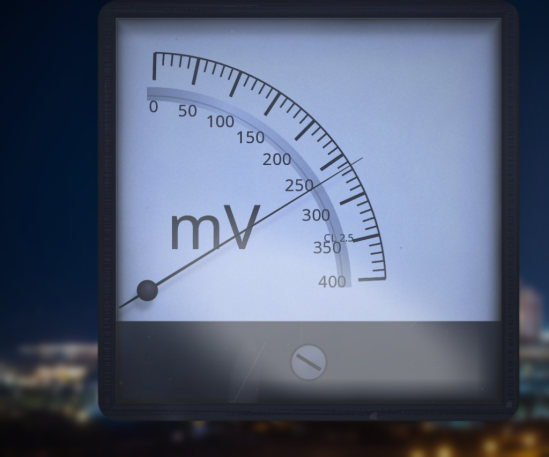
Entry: **265** mV
